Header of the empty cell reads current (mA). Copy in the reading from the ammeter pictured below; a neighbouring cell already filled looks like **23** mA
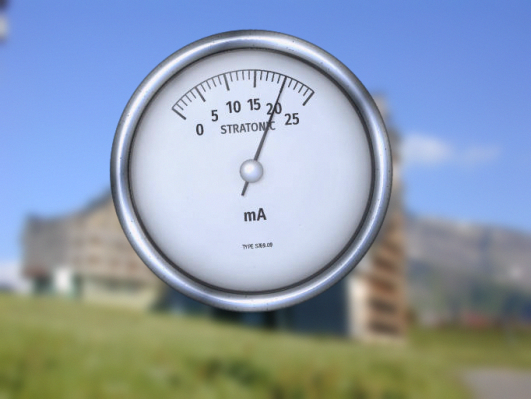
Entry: **20** mA
